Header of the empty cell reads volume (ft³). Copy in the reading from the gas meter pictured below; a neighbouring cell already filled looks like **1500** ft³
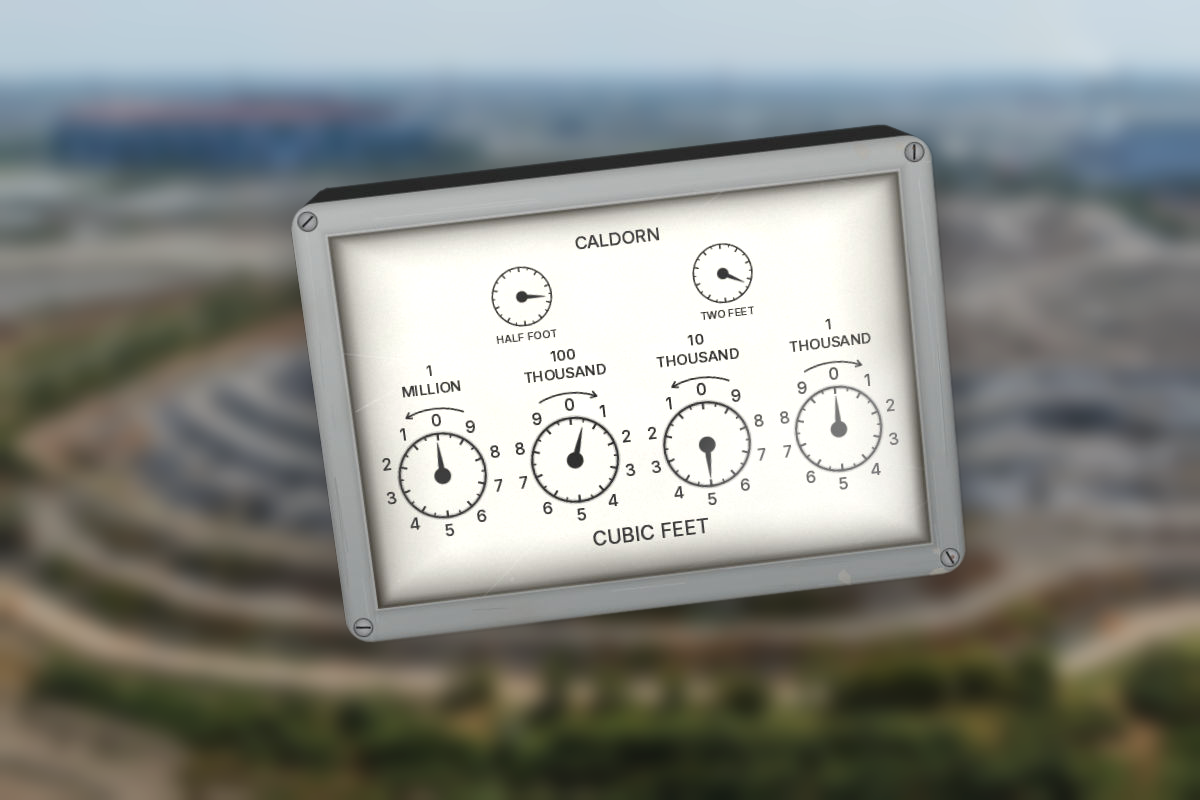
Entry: **5000** ft³
